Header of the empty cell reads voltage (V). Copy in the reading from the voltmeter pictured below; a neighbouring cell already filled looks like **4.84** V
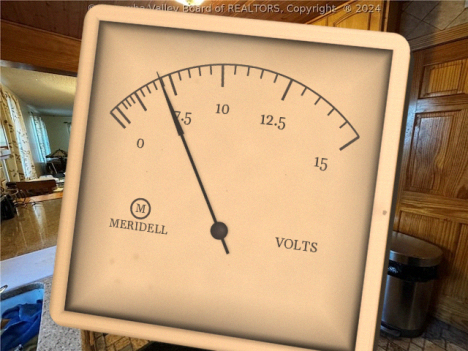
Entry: **7** V
